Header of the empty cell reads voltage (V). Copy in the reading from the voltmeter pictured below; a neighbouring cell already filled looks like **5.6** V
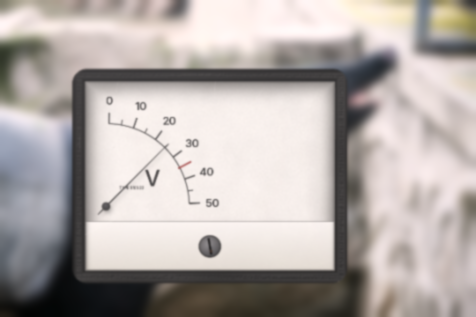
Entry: **25** V
